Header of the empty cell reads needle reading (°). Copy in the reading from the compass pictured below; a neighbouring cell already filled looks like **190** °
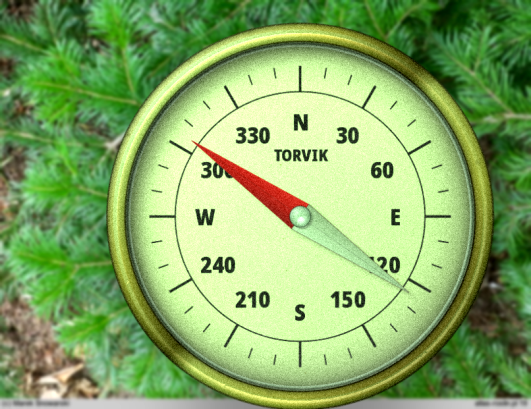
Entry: **305** °
